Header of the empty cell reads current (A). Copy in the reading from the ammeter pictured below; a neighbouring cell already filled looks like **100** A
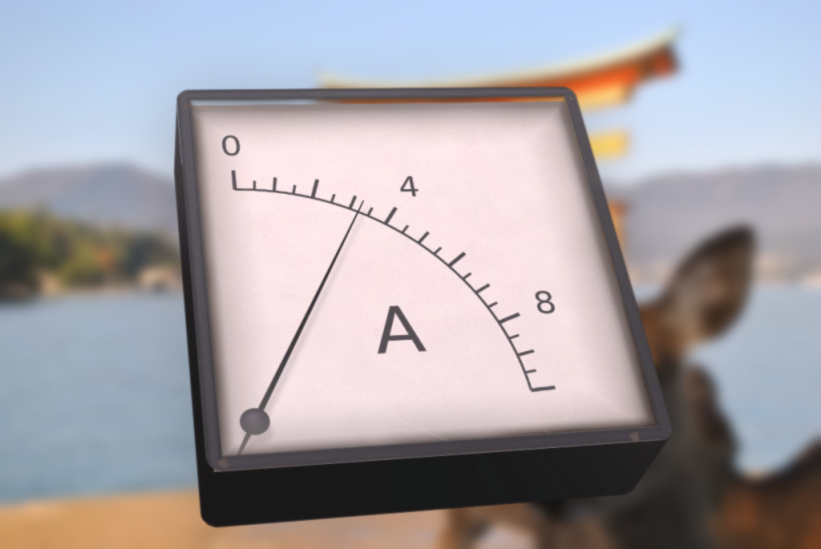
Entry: **3.25** A
